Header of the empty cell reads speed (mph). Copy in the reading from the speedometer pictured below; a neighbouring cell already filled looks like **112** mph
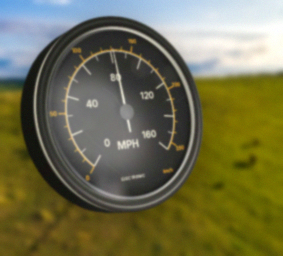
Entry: **80** mph
